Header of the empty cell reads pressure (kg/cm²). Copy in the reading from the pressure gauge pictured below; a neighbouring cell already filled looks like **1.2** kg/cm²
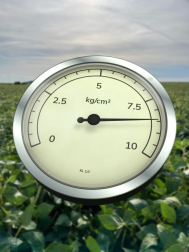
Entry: **8.5** kg/cm²
